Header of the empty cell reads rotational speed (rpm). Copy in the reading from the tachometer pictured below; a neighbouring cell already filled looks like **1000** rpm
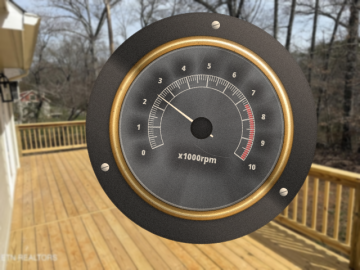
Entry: **2500** rpm
